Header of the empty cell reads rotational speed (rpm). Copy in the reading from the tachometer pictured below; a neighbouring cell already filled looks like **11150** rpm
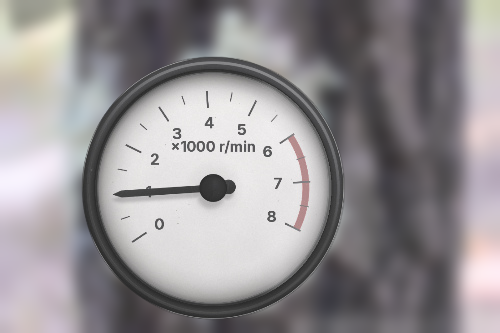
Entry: **1000** rpm
